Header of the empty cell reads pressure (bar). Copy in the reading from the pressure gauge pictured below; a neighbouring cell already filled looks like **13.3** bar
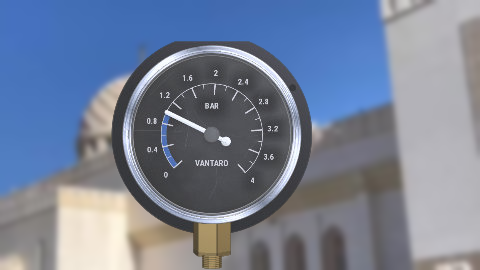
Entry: **1** bar
